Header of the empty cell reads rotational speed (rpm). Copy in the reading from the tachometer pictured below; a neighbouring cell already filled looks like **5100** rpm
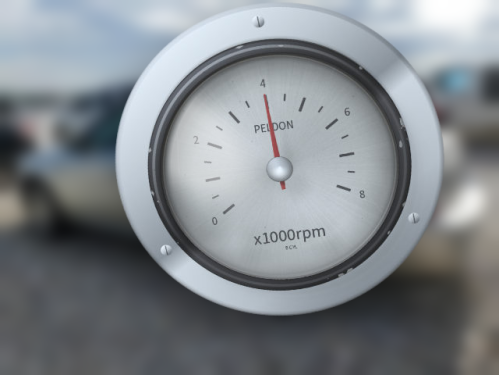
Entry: **4000** rpm
